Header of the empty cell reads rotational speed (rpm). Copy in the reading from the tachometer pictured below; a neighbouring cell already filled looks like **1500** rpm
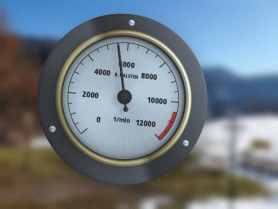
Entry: **5500** rpm
